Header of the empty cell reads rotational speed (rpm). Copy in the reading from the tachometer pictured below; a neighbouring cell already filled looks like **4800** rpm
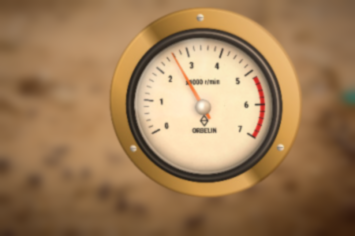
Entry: **2600** rpm
